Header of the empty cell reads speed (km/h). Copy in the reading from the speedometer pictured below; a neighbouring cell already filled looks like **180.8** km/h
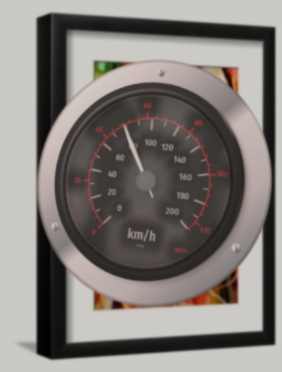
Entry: **80** km/h
